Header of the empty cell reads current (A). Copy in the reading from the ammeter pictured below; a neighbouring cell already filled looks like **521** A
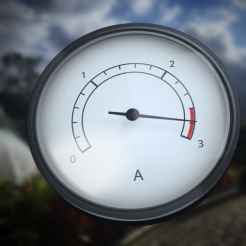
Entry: **2.8** A
